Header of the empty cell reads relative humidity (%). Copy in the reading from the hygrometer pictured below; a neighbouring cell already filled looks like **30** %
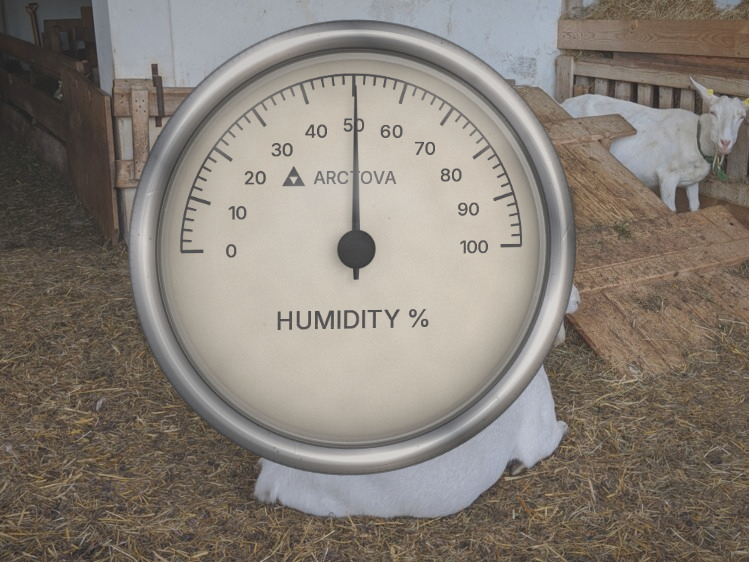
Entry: **50** %
